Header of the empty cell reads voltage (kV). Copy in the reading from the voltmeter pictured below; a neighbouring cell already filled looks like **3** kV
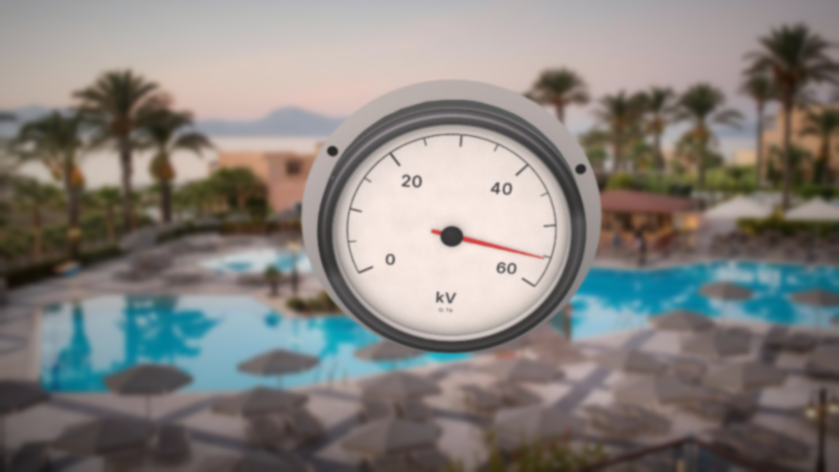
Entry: **55** kV
